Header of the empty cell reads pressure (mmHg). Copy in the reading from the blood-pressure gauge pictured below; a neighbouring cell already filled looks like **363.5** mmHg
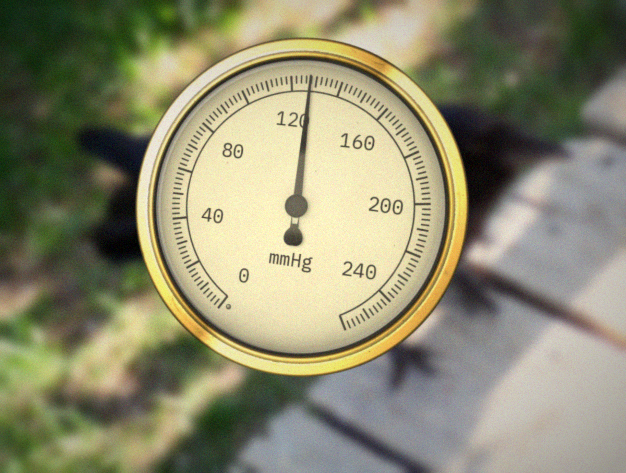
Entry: **128** mmHg
